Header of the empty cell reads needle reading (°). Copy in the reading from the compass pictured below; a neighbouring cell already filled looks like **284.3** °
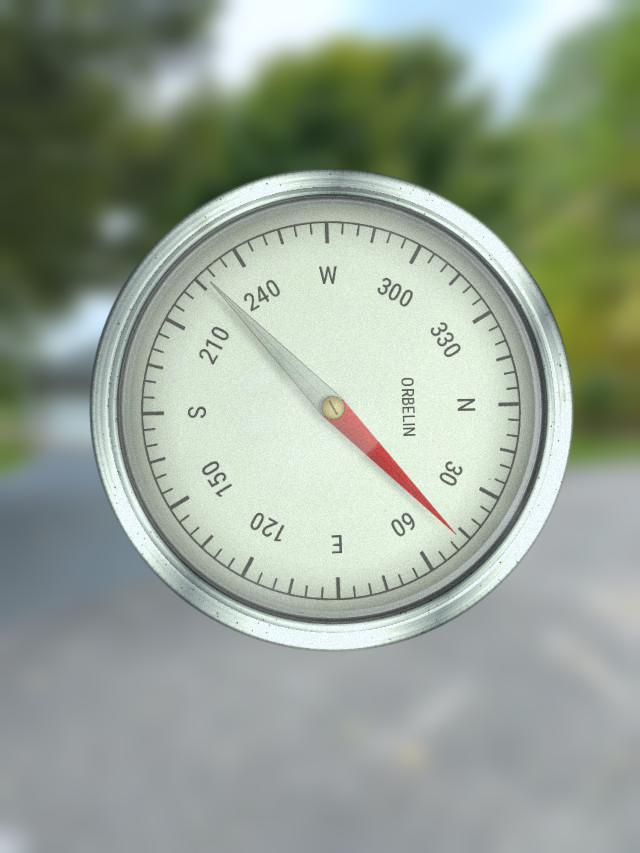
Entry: **47.5** °
